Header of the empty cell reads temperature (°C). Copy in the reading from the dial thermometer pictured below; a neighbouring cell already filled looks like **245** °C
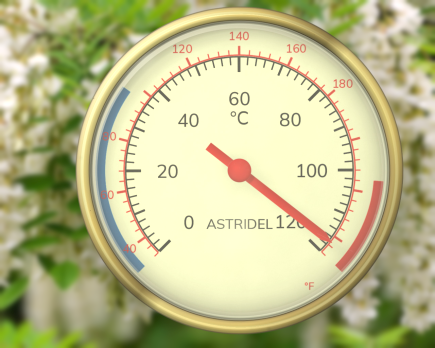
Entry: **117** °C
